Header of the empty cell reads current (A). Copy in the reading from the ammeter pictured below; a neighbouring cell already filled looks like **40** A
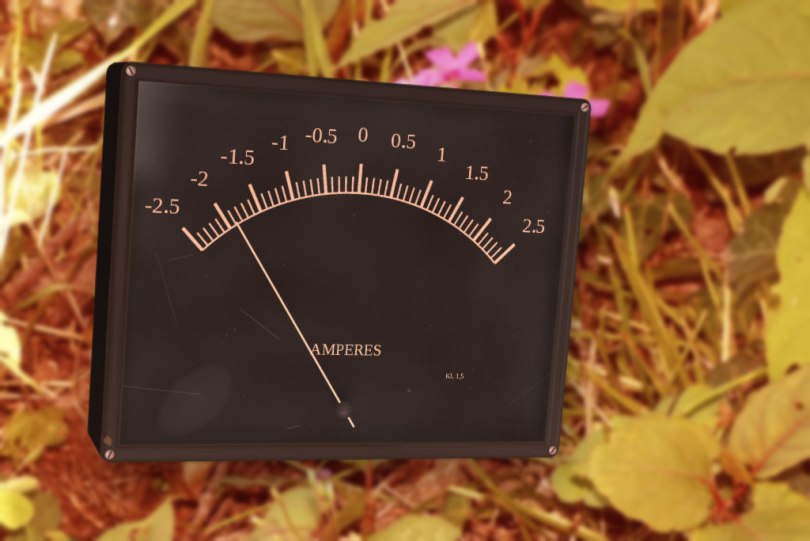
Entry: **-1.9** A
